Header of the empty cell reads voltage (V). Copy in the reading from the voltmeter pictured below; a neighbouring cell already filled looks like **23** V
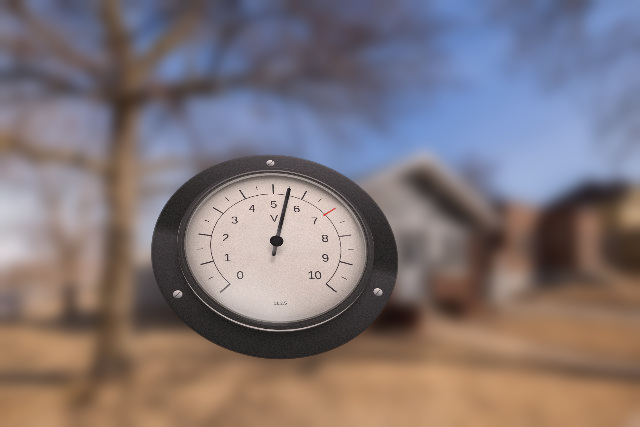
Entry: **5.5** V
